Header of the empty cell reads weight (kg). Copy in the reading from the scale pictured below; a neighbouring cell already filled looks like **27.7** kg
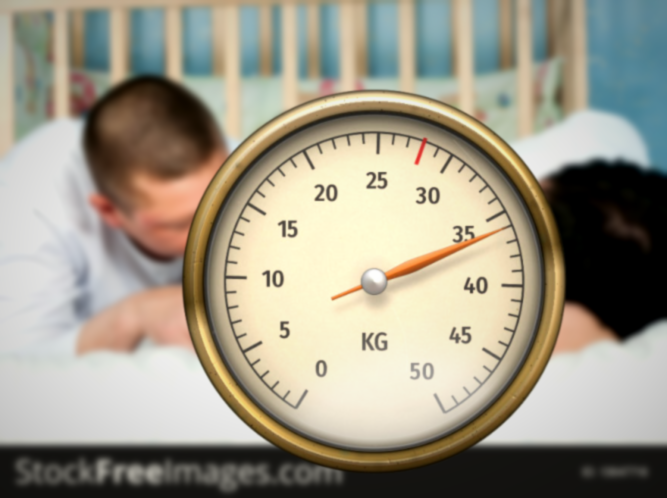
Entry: **36** kg
